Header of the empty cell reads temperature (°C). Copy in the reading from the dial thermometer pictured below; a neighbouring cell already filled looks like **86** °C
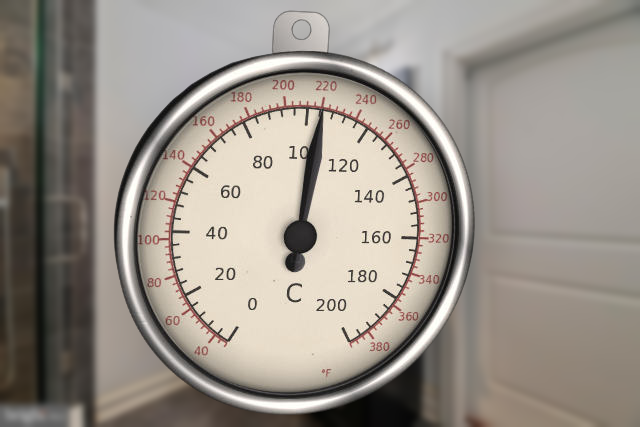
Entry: **104** °C
